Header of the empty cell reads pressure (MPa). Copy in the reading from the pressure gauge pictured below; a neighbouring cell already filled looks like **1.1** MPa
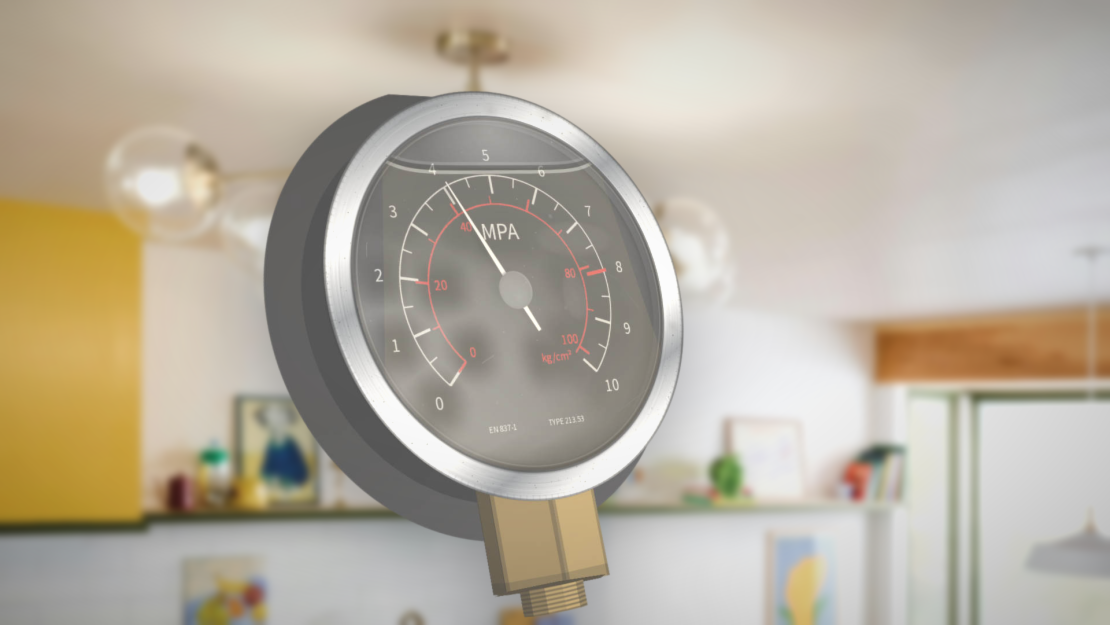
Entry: **4** MPa
